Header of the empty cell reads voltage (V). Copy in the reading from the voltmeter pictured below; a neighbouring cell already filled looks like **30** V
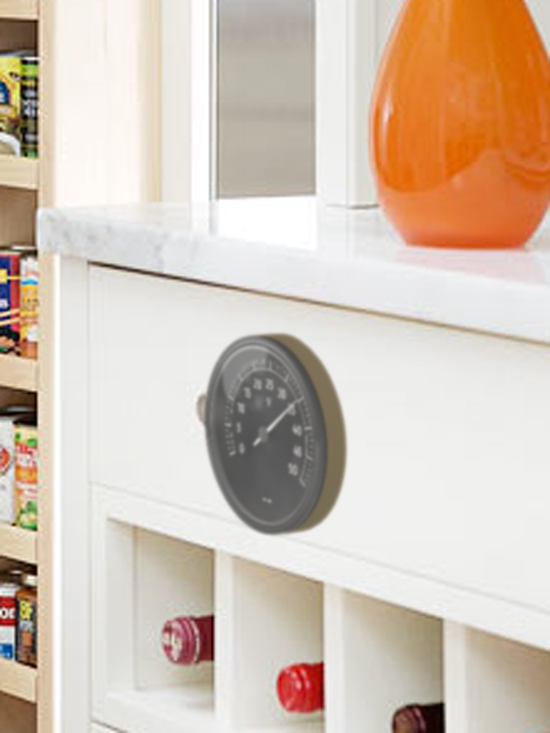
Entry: **35** V
